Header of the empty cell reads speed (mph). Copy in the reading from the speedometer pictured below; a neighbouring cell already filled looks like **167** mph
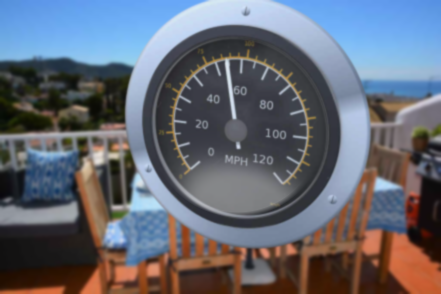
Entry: **55** mph
